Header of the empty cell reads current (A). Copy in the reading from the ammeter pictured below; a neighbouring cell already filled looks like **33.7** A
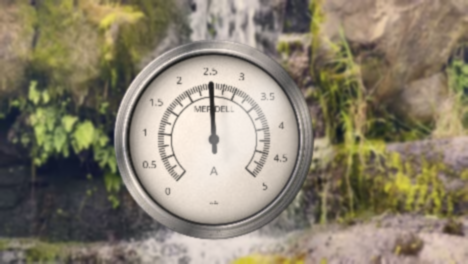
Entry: **2.5** A
